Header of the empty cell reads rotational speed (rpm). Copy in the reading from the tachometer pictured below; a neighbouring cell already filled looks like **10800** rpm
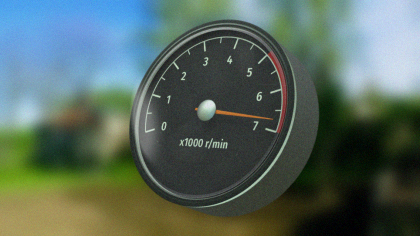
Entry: **6750** rpm
